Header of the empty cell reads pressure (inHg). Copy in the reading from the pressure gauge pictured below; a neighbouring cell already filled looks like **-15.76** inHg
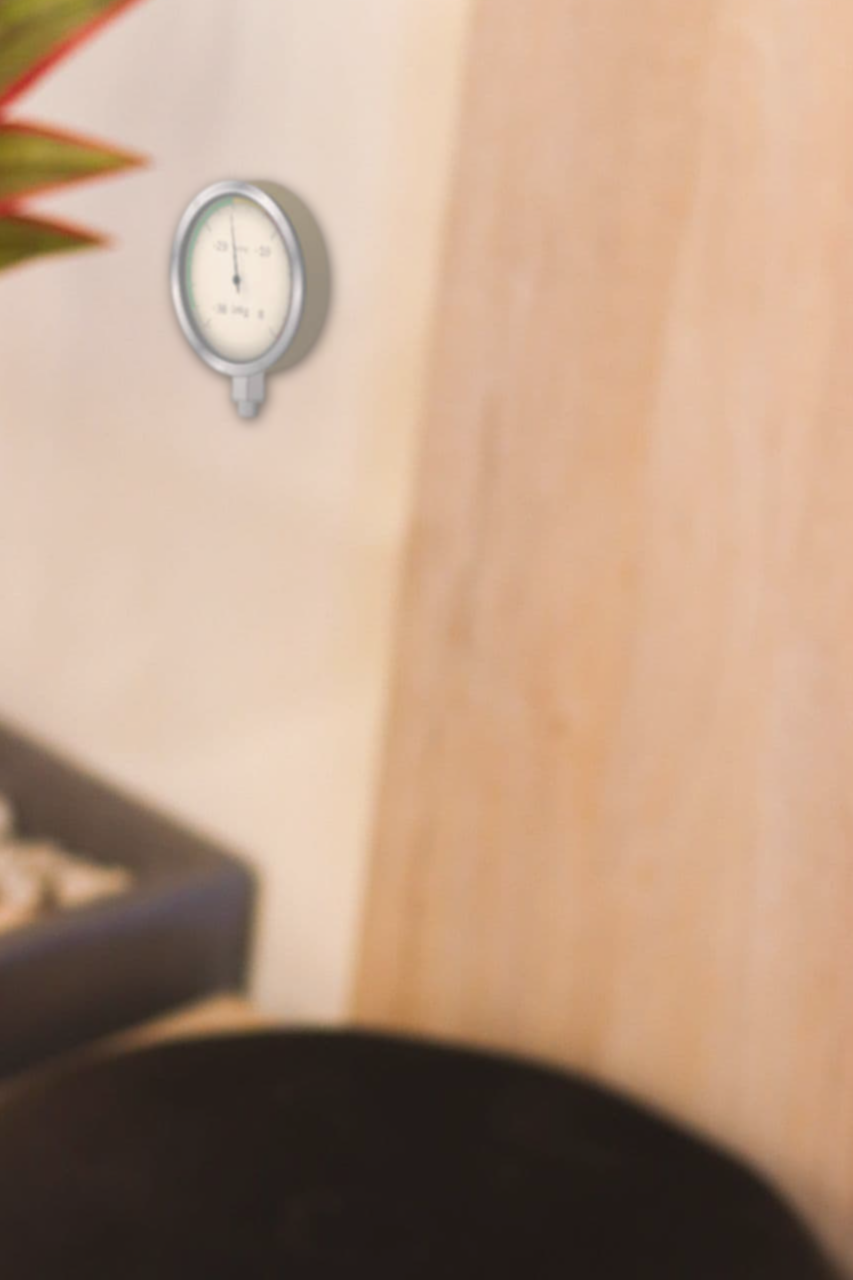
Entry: **-16** inHg
